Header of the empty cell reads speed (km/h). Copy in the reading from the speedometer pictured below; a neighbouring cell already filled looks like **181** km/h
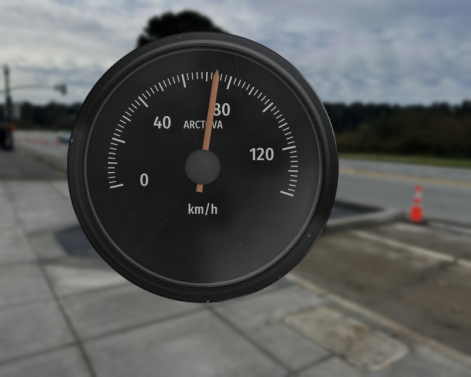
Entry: **74** km/h
